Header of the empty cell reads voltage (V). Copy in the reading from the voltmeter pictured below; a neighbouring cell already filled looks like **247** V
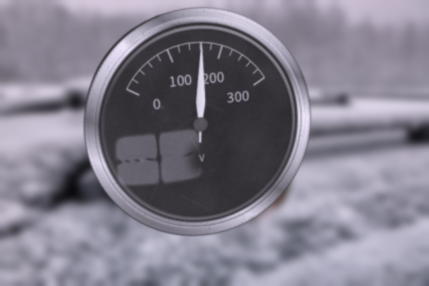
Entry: **160** V
